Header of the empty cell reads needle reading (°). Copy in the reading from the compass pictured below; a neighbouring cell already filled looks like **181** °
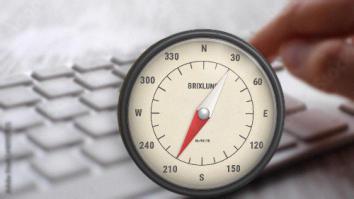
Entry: **210** °
